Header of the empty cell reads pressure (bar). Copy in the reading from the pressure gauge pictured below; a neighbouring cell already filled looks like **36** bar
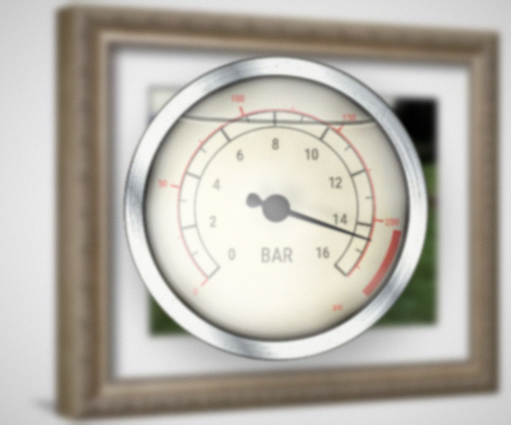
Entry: **14.5** bar
